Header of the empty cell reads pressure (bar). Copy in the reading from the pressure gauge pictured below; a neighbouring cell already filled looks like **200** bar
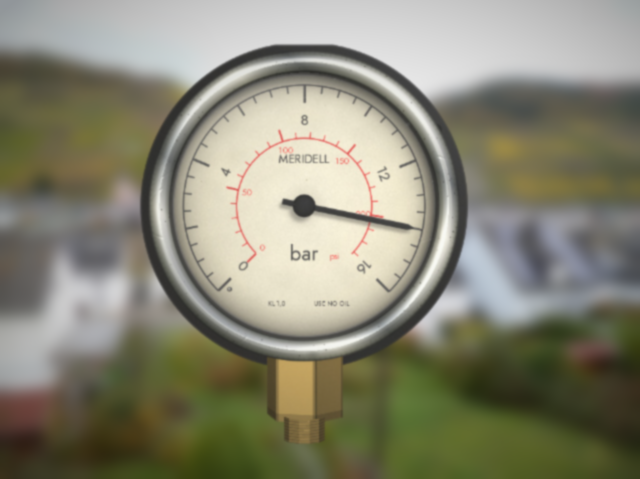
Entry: **14** bar
